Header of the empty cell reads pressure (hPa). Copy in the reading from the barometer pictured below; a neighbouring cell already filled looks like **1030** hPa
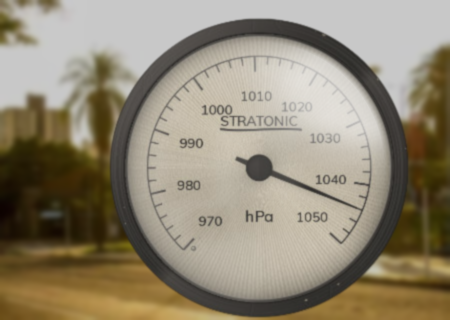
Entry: **1044** hPa
